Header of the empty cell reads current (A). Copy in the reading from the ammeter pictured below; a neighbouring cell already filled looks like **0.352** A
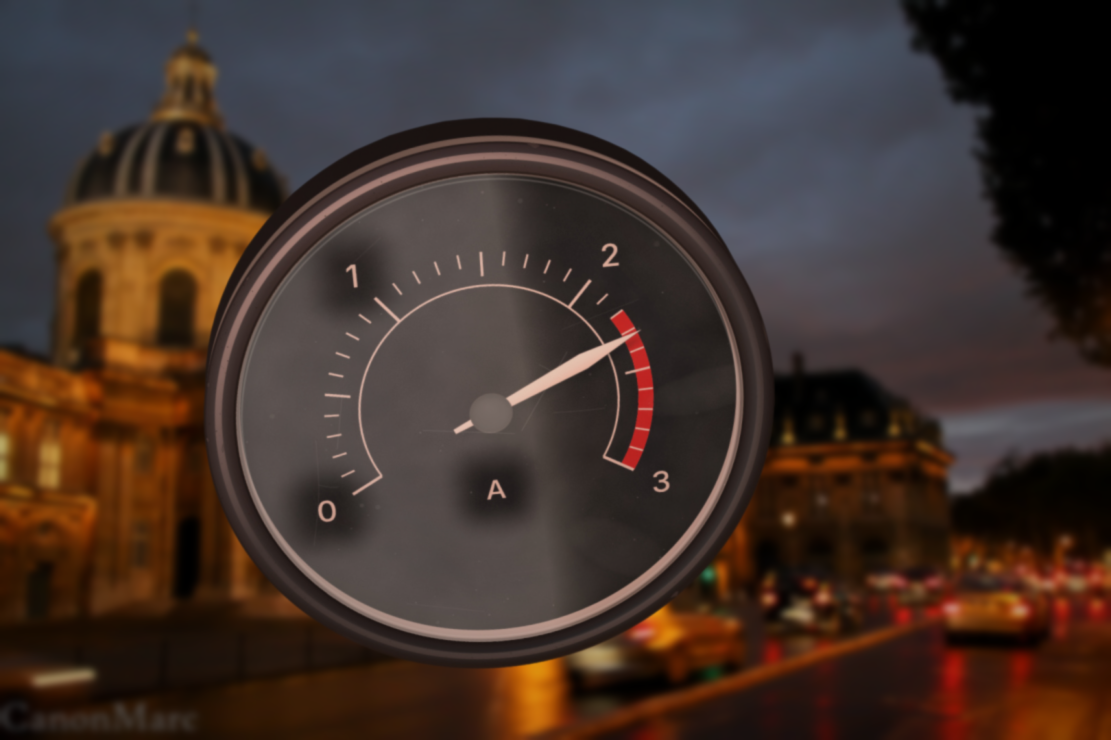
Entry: **2.3** A
